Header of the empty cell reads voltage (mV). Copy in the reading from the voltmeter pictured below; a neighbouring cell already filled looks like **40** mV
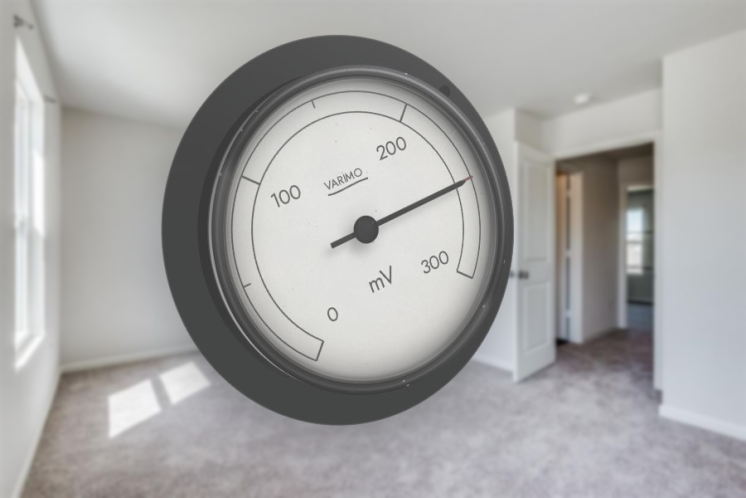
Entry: **250** mV
